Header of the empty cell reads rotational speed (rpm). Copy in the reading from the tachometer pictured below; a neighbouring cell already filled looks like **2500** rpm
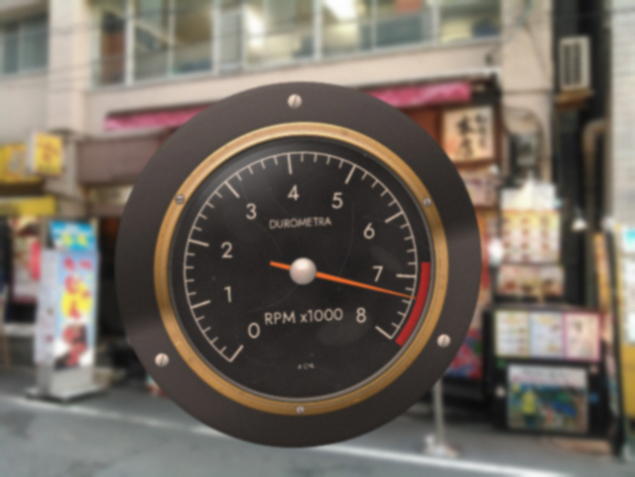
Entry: **7300** rpm
